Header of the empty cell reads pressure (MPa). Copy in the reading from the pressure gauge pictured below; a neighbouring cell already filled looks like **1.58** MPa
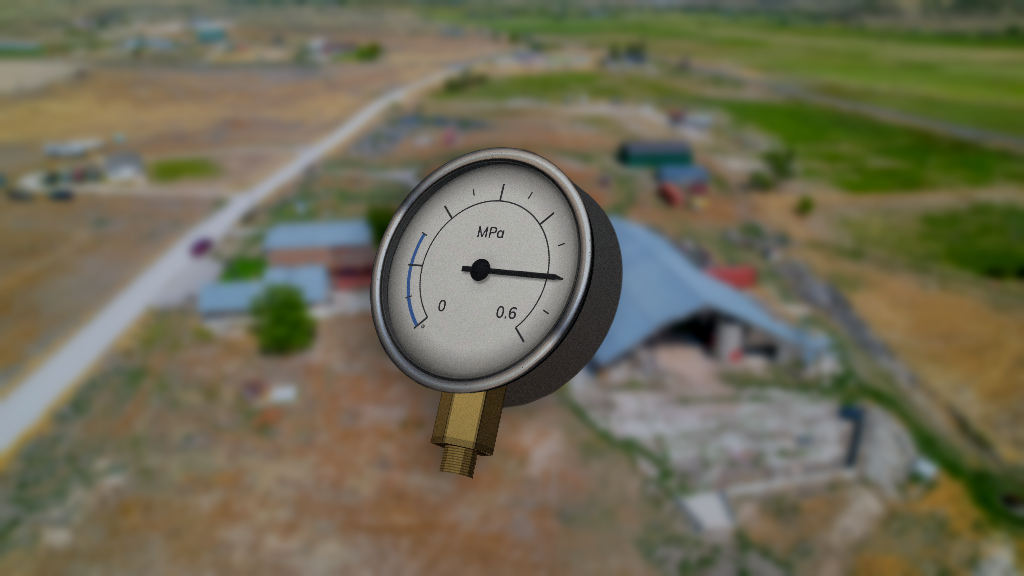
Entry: **0.5** MPa
